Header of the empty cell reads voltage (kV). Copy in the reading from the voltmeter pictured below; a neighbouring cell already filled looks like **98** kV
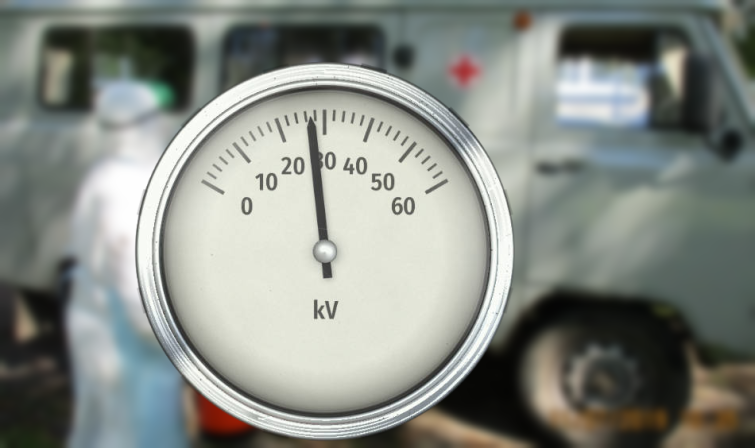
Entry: **27** kV
